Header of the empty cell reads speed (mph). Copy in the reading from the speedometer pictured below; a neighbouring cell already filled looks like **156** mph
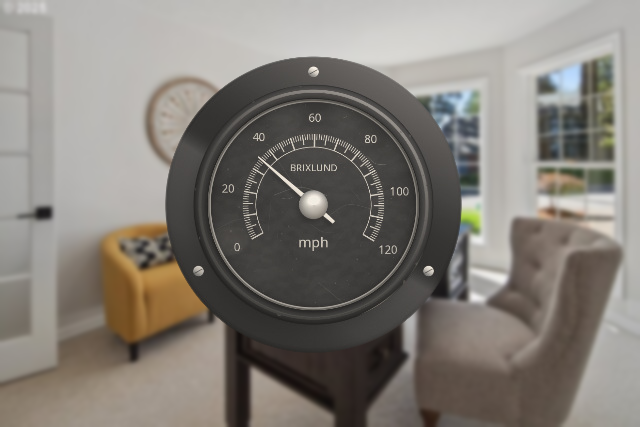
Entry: **35** mph
